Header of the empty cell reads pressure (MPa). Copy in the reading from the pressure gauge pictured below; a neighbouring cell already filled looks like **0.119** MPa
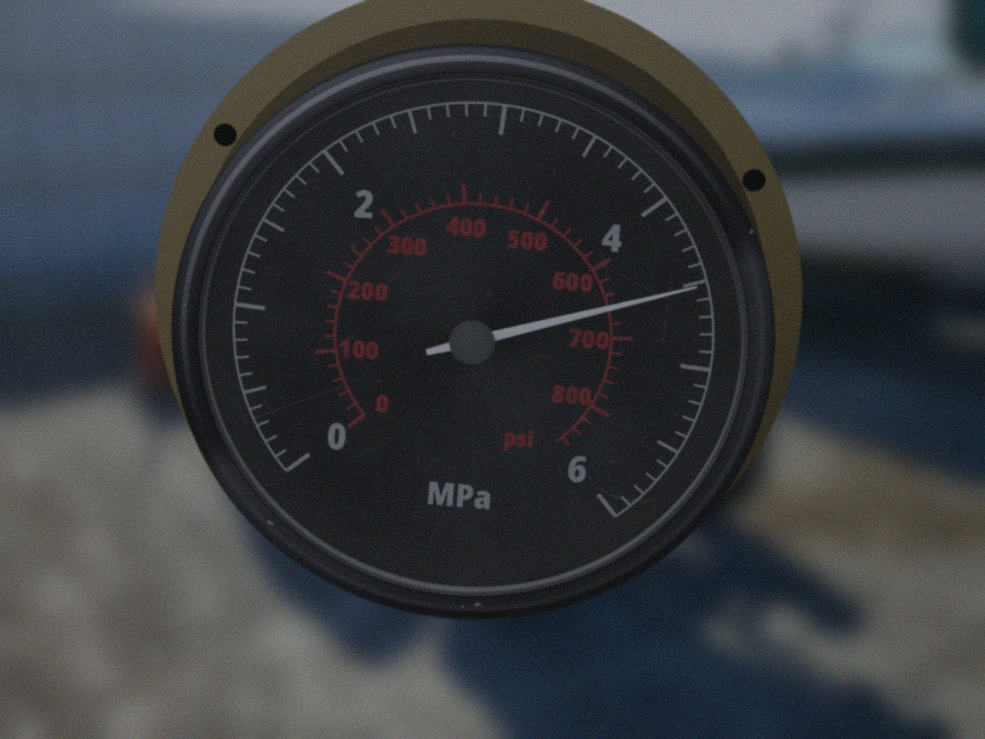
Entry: **4.5** MPa
